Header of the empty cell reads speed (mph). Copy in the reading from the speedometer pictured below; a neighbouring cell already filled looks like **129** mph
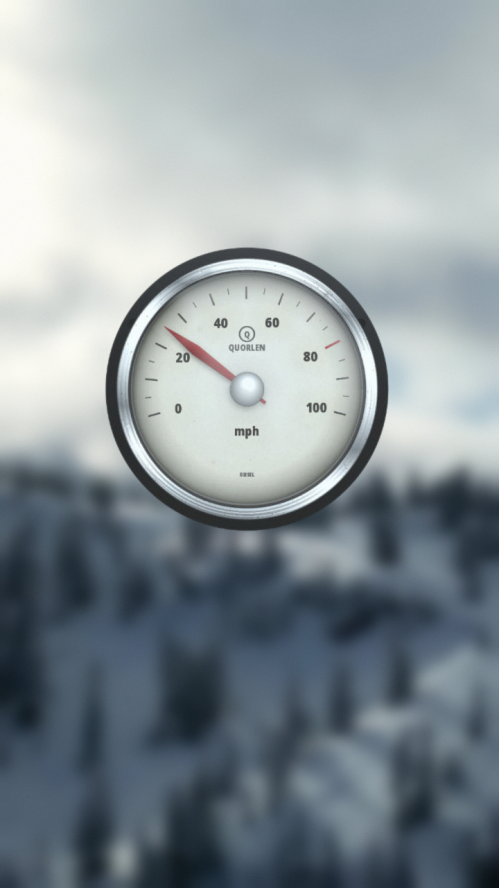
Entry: **25** mph
